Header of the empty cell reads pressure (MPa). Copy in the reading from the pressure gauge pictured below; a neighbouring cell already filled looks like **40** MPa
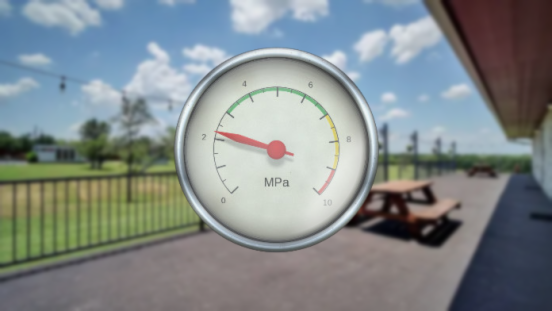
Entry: **2.25** MPa
